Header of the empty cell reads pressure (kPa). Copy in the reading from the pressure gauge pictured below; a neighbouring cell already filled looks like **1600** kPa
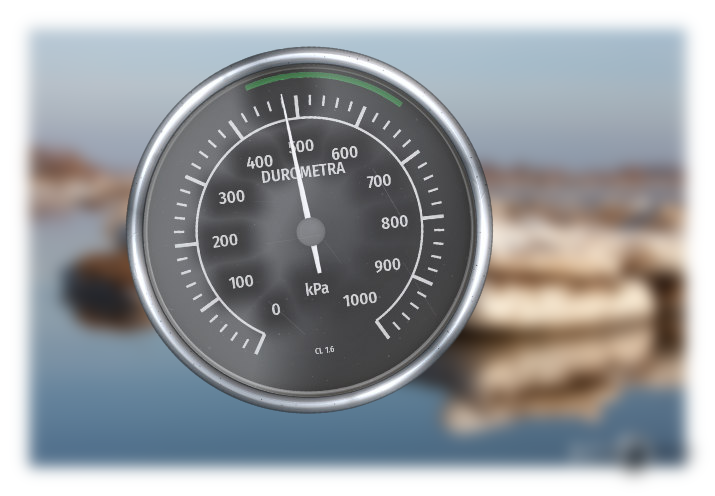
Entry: **480** kPa
